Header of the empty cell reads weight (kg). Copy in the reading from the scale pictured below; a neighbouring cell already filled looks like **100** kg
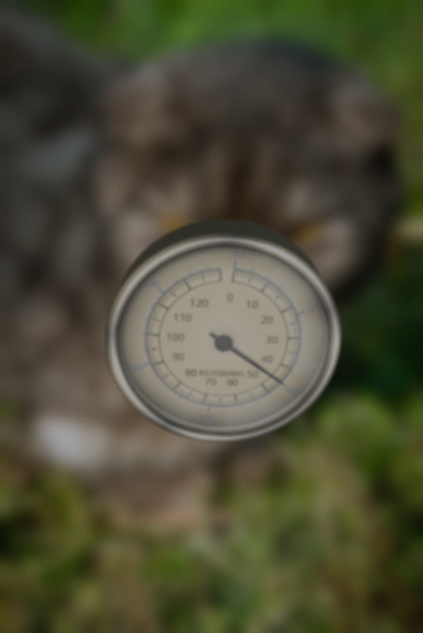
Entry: **45** kg
